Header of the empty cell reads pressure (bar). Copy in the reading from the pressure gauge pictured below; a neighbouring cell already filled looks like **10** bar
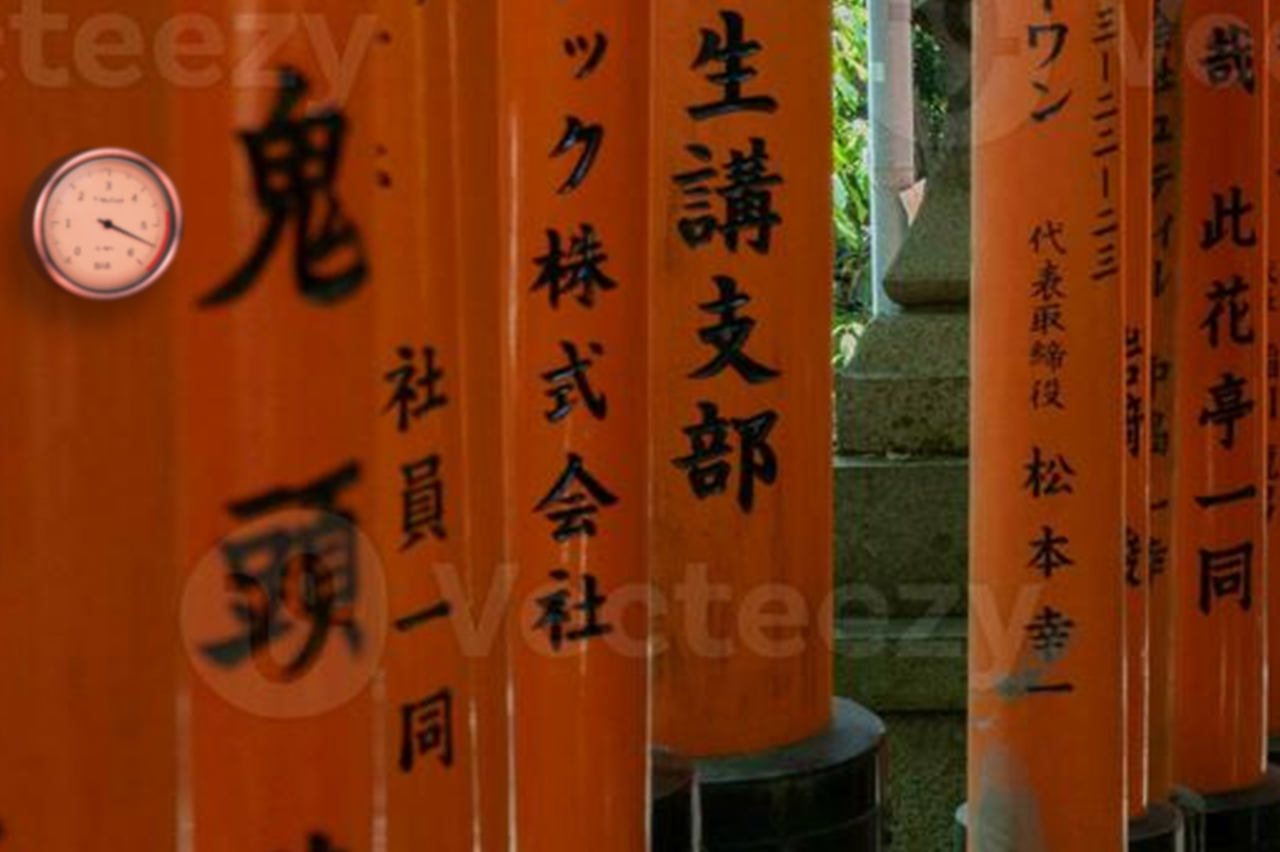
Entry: **5.5** bar
